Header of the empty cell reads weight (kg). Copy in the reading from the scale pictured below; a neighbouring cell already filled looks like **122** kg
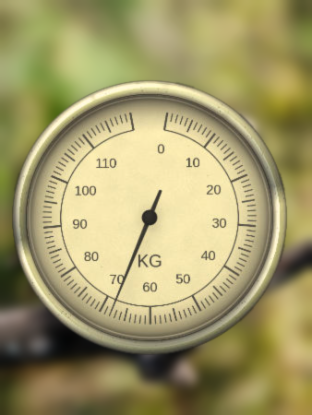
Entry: **68** kg
